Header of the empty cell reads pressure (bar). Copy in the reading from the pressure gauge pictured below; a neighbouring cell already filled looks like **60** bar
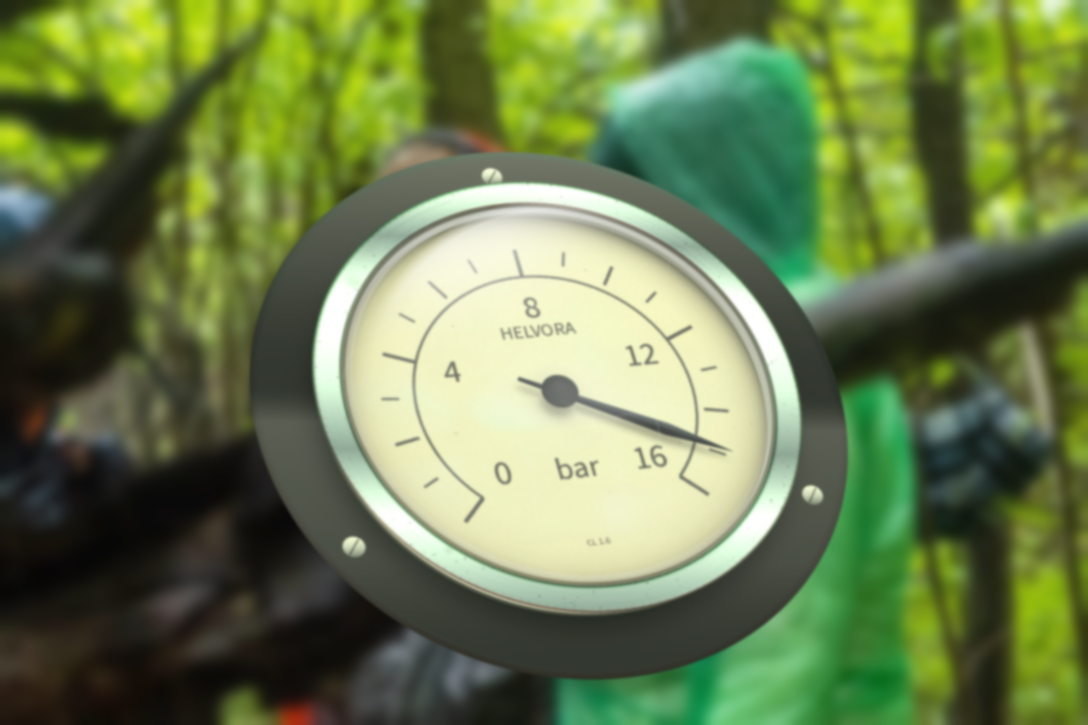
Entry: **15** bar
